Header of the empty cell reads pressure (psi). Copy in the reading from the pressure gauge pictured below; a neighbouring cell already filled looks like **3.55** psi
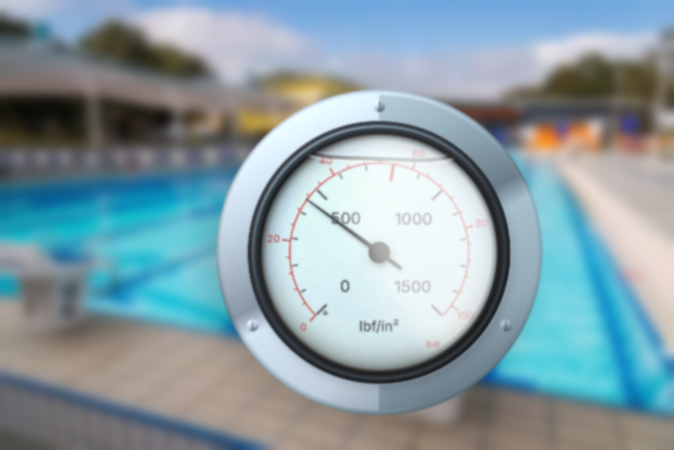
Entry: **450** psi
